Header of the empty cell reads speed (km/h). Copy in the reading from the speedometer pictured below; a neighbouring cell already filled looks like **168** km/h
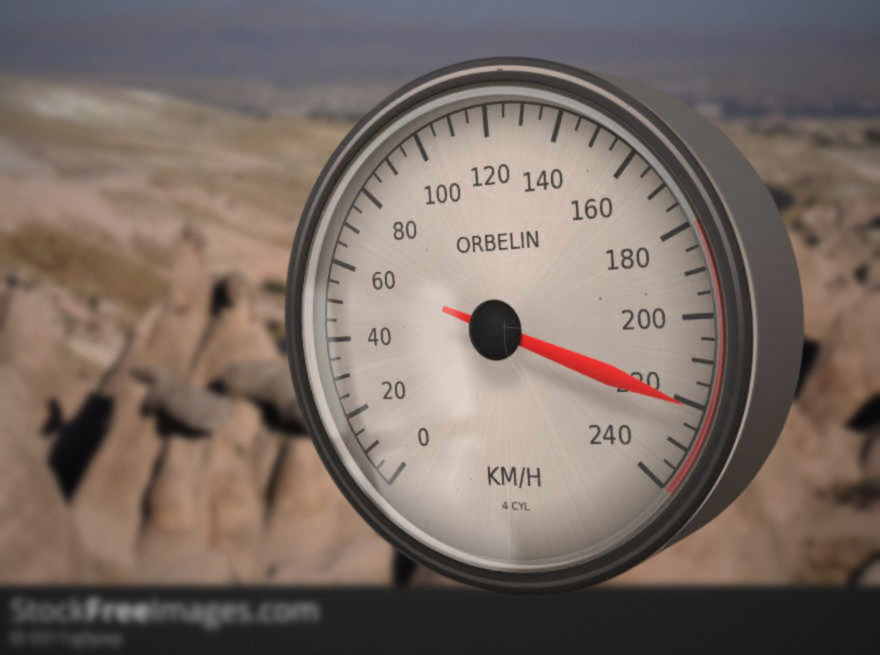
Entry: **220** km/h
